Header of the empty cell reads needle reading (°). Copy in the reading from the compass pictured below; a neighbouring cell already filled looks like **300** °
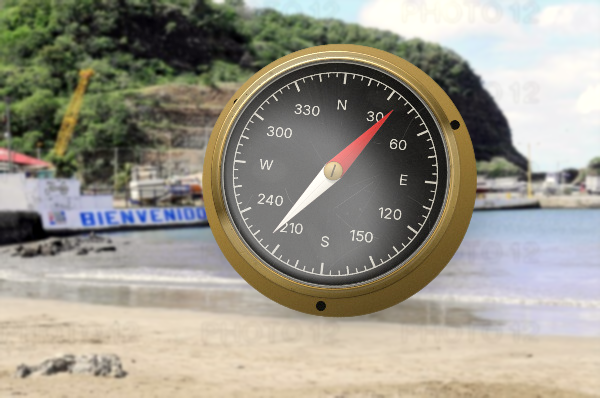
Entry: **37.5** °
